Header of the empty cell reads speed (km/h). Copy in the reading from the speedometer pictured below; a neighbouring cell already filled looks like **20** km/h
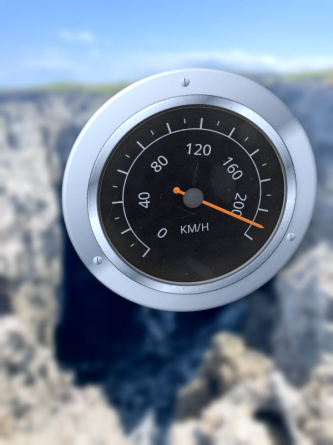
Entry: **210** km/h
